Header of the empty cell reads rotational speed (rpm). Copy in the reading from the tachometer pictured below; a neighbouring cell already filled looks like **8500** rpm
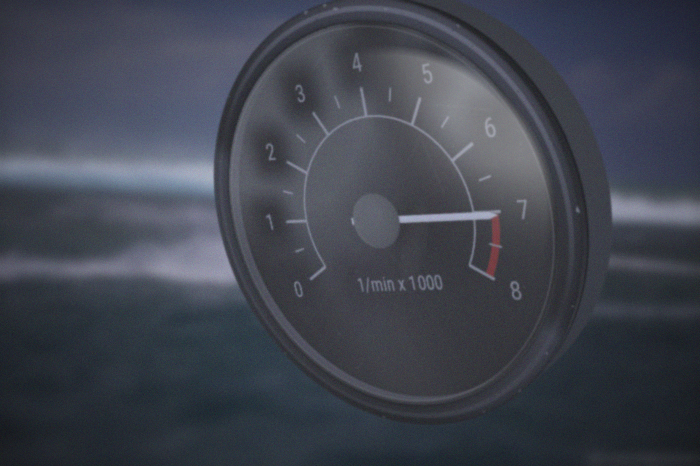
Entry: **7000** rpm
